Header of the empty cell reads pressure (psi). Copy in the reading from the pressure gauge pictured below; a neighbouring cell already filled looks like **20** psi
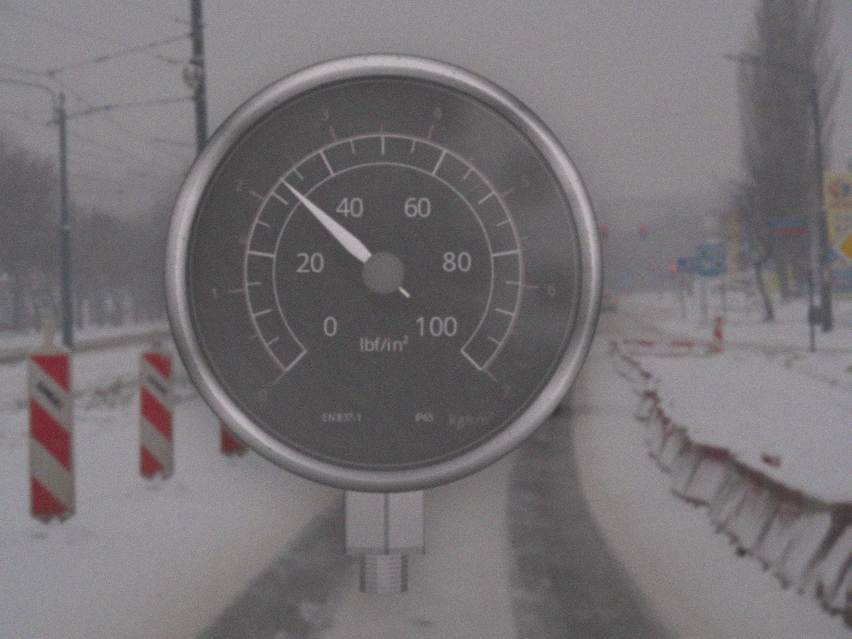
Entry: **32.5** psi
